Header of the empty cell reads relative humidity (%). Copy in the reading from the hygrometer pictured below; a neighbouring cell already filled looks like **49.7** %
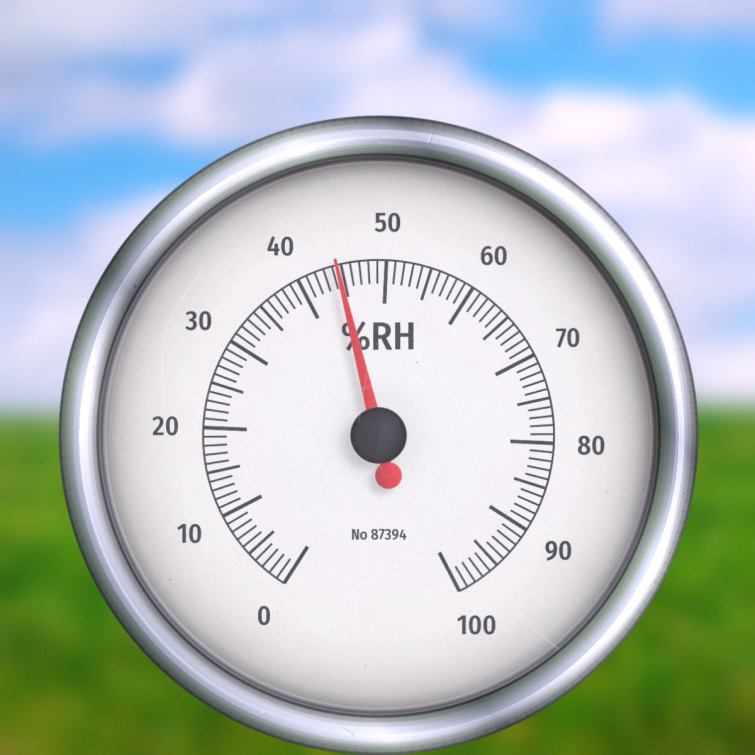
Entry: **44.5** %
